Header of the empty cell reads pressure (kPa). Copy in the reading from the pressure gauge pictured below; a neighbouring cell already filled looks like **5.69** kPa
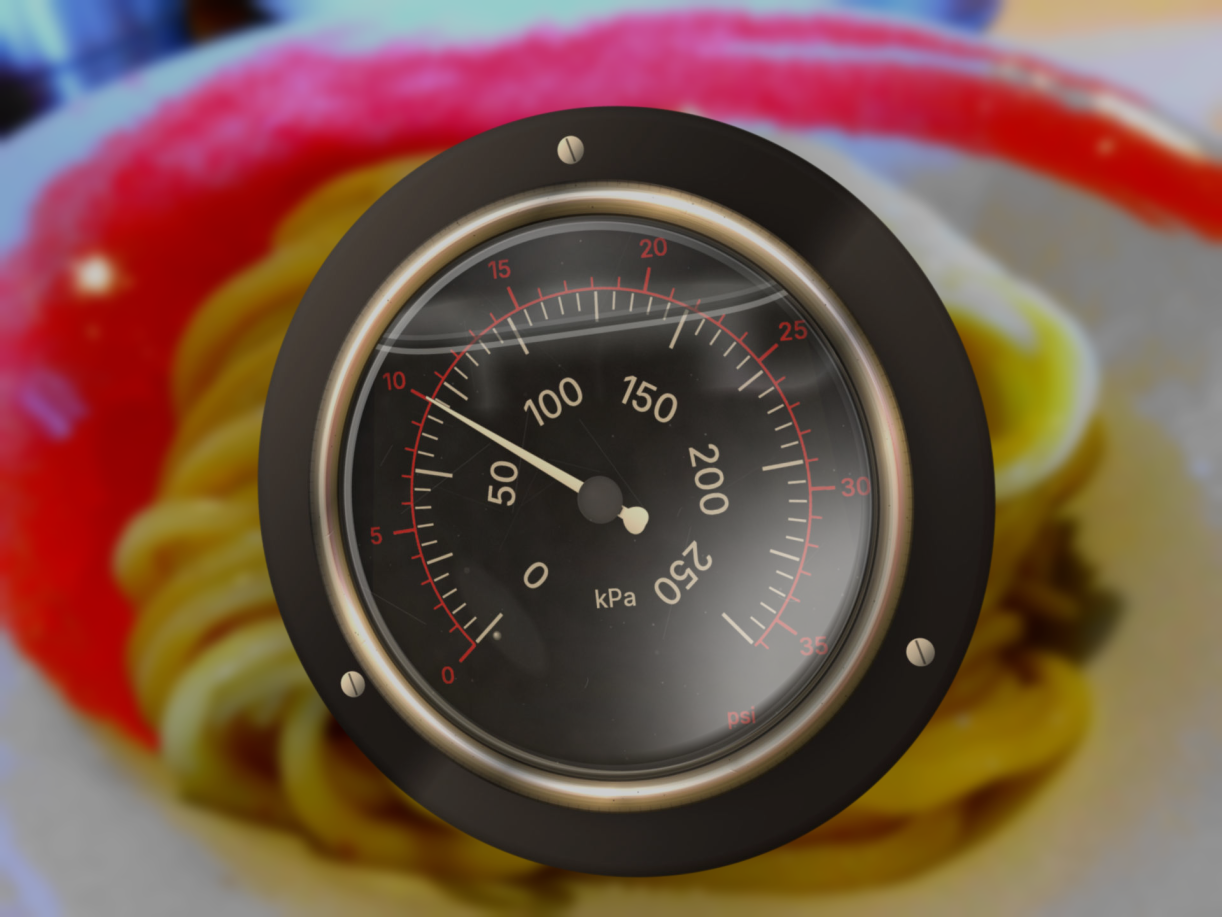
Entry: **70** kPa
